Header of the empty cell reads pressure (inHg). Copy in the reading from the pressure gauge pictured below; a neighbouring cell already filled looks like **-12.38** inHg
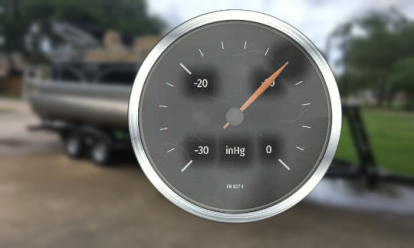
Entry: **-10** inHg
